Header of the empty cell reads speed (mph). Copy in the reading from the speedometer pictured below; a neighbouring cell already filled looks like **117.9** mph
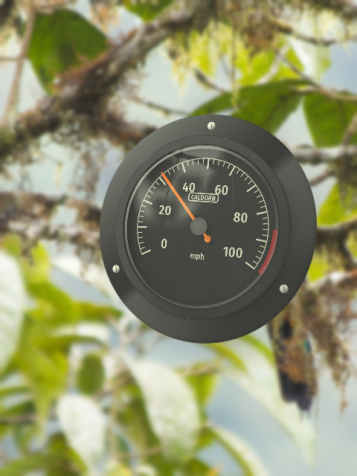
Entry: **32** mph
